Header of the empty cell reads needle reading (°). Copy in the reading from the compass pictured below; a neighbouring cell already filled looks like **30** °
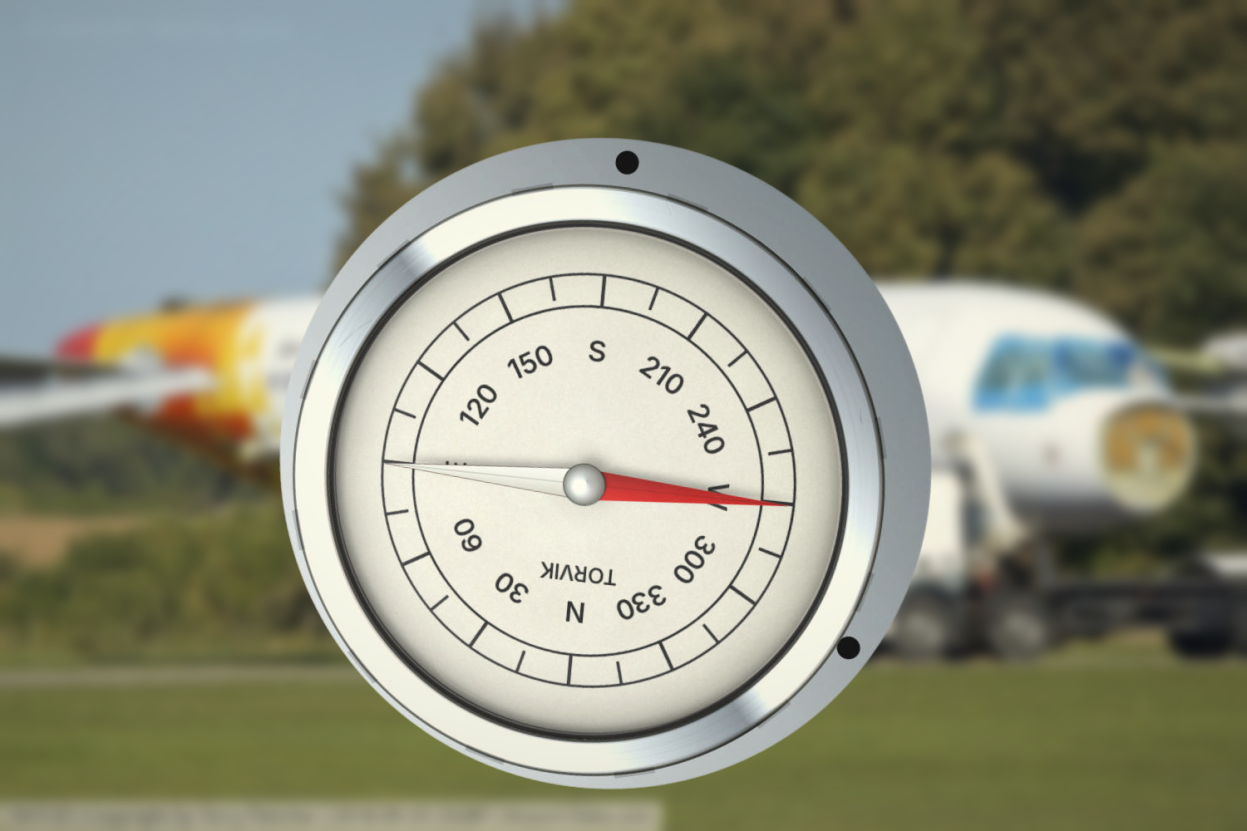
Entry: **270** °
